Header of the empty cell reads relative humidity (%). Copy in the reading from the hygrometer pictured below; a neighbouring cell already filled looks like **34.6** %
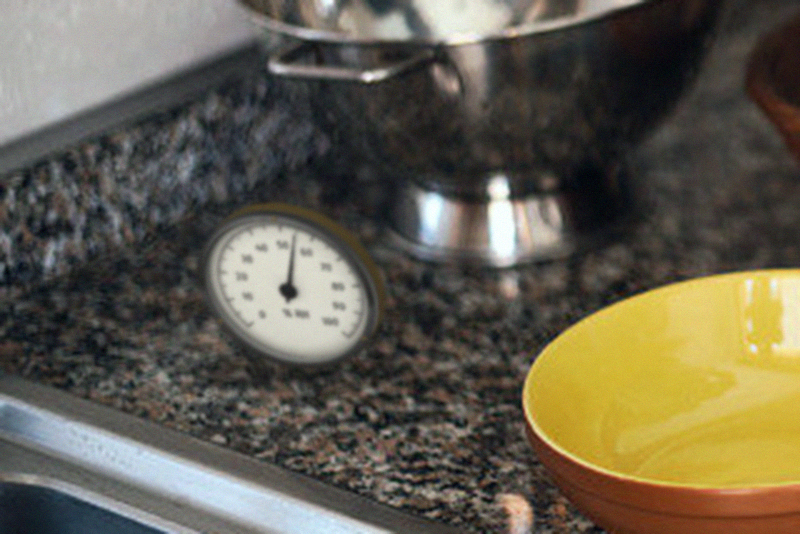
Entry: **55** %
